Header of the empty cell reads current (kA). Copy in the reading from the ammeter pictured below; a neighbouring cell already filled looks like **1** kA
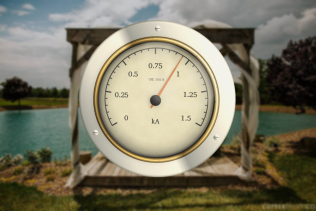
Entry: **0.95** kA
